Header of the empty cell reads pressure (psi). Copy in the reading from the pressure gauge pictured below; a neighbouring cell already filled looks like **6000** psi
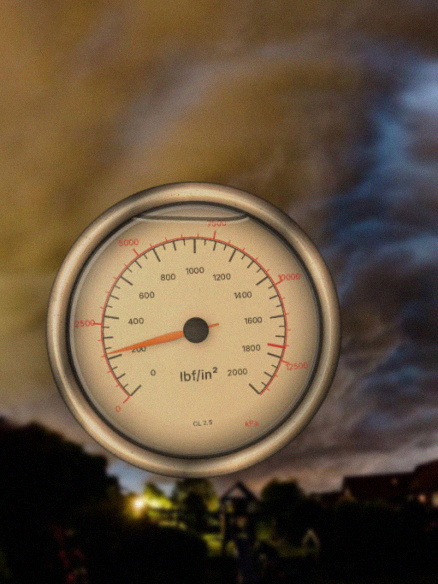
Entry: **225** psi
